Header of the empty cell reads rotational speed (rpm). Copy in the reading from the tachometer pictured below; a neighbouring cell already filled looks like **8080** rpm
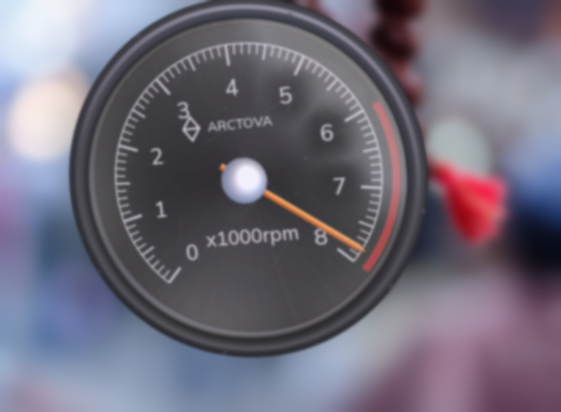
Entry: **7800** rpm
